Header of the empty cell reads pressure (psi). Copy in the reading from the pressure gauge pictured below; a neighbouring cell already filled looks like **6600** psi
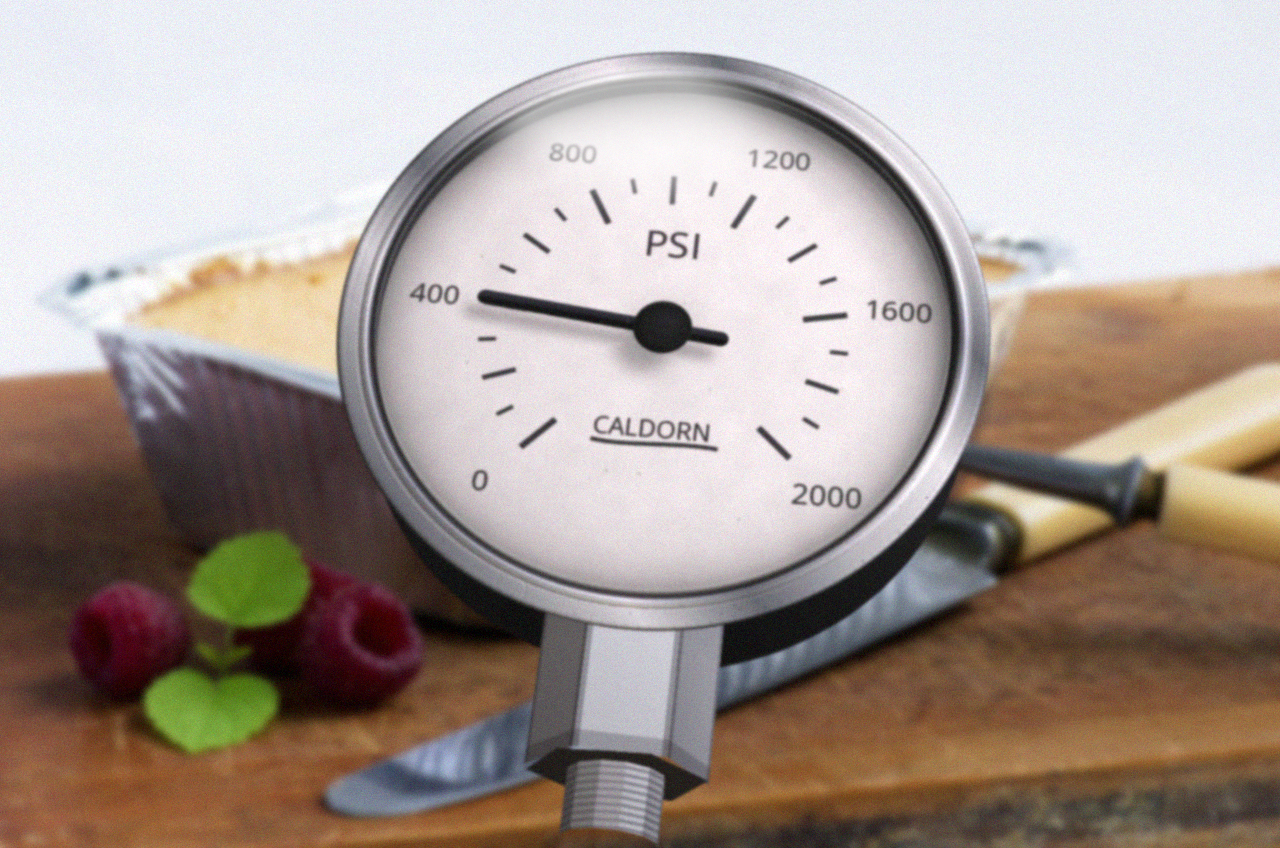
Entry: **400** psi
